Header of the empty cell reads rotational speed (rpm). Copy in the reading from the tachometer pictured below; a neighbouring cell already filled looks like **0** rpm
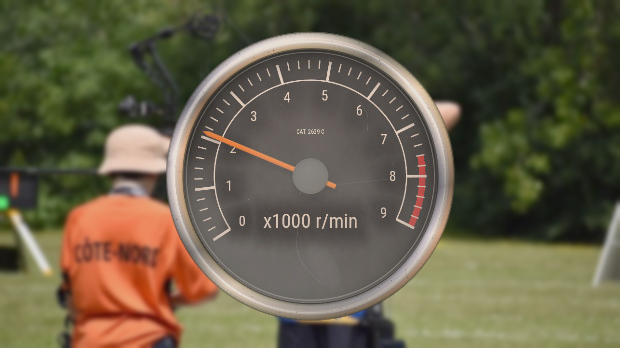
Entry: **2100** rpm
